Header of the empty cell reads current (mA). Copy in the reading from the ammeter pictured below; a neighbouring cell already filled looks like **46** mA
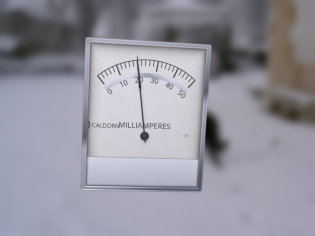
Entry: **20** mA
